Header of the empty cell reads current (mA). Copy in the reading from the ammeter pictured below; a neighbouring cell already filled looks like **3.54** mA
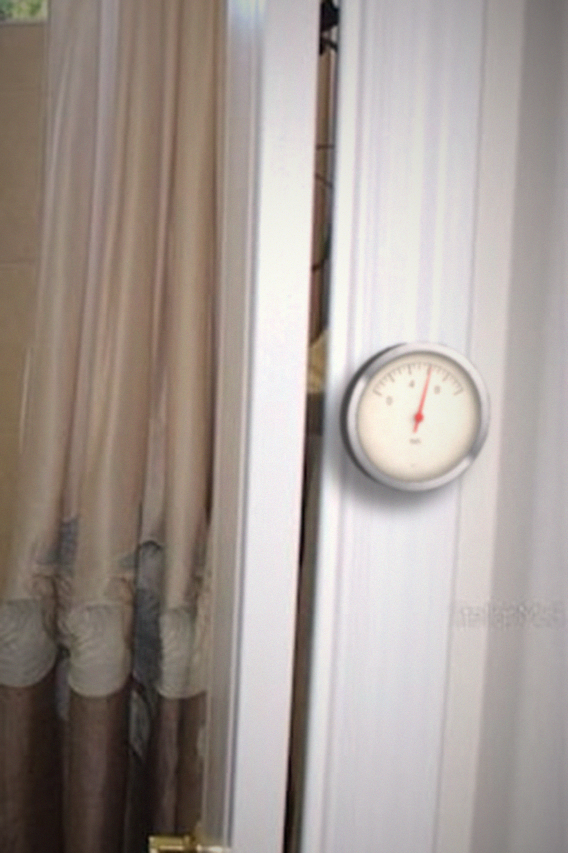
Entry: **6** mA
